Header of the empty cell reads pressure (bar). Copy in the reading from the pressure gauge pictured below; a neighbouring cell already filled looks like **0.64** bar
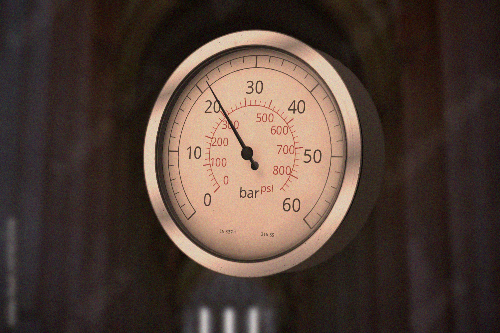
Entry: **22** bar
